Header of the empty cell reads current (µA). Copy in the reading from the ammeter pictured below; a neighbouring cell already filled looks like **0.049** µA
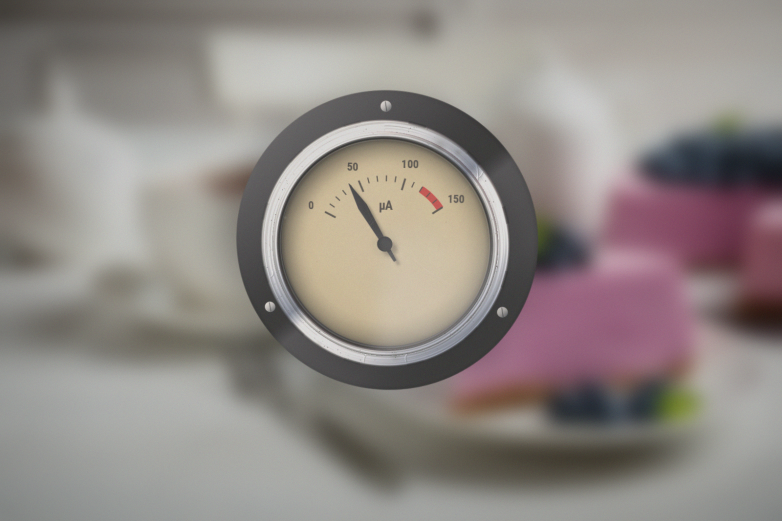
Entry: **40** µA
